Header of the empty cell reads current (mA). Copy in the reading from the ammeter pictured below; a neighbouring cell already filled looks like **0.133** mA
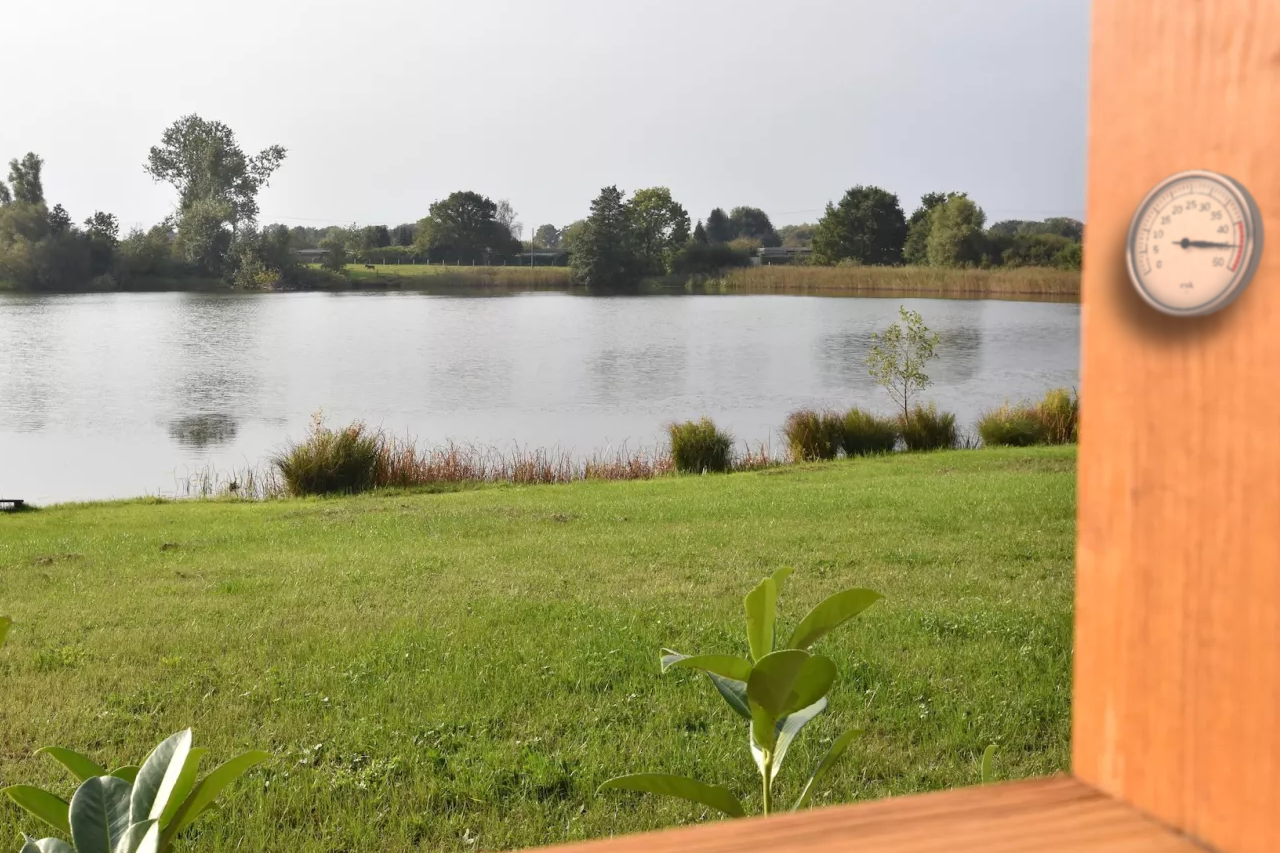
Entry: **45** mA
